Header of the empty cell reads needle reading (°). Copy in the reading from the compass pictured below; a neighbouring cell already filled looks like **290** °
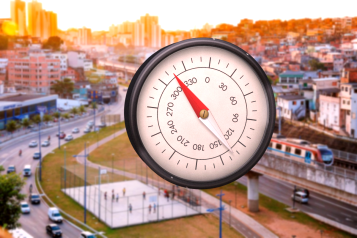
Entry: **315** °
